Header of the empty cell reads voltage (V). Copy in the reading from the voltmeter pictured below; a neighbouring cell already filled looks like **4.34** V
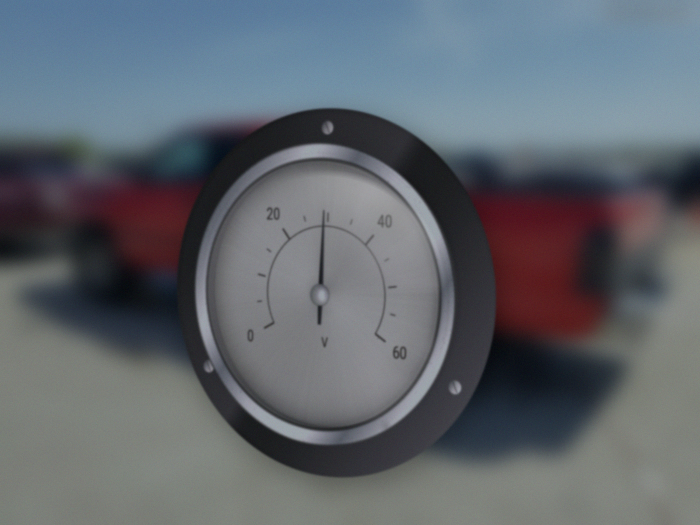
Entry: **30** V
